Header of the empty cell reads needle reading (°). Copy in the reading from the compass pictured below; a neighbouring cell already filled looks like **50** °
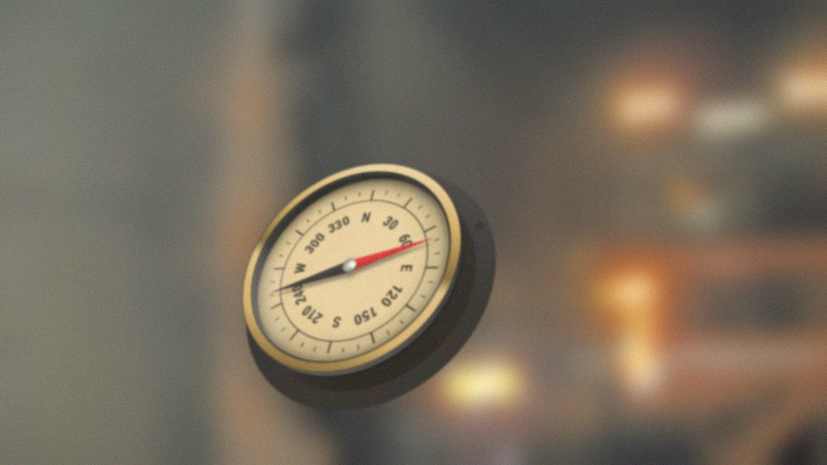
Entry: **70** °
